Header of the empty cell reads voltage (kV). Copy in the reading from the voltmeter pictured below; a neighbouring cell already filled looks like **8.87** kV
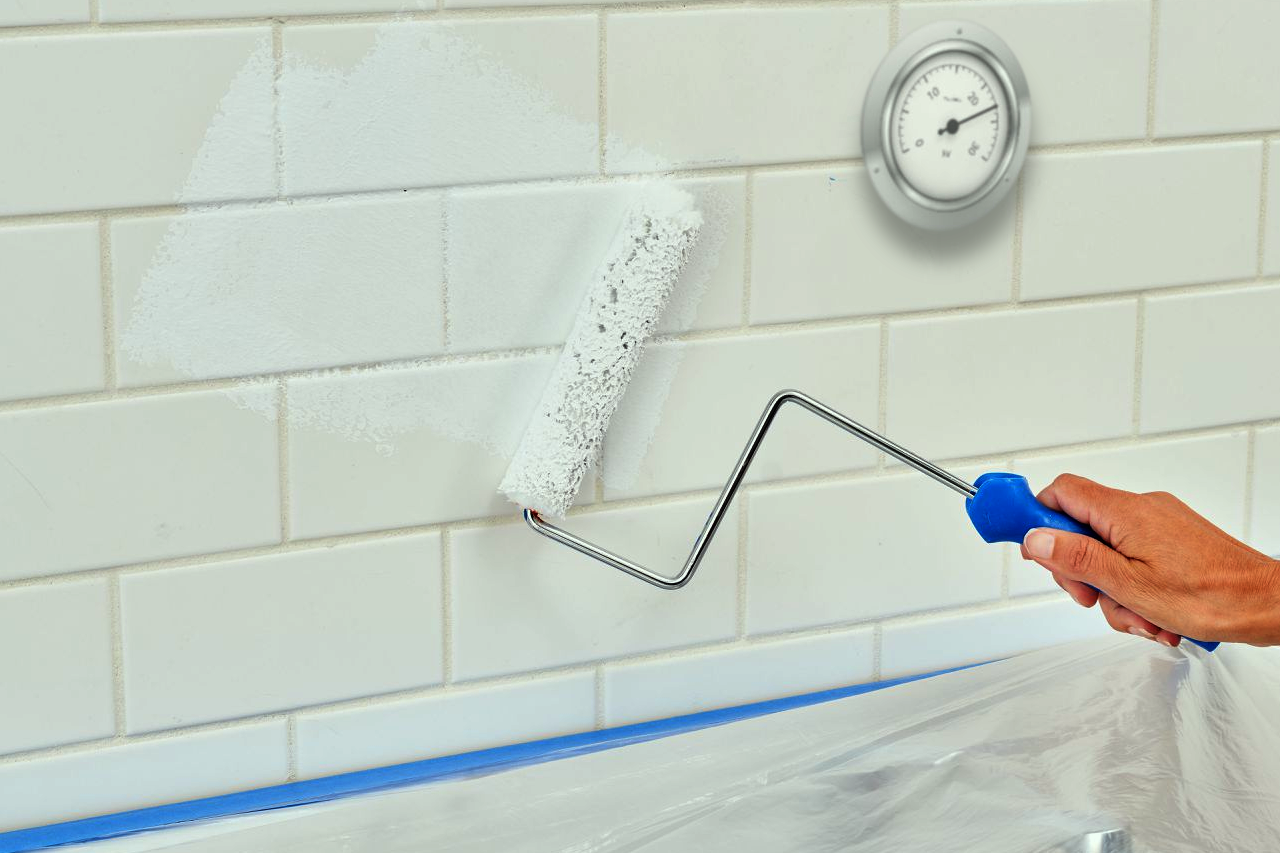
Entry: **23** kV
